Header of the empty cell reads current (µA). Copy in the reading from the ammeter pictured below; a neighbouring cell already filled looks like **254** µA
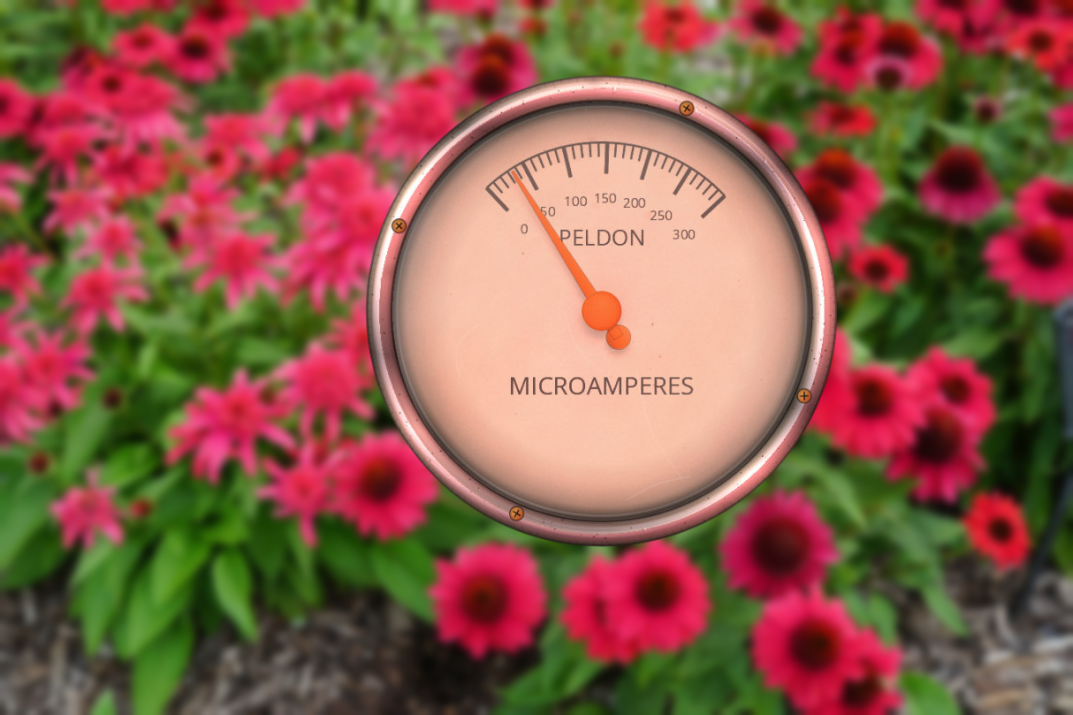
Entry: **35** µA
